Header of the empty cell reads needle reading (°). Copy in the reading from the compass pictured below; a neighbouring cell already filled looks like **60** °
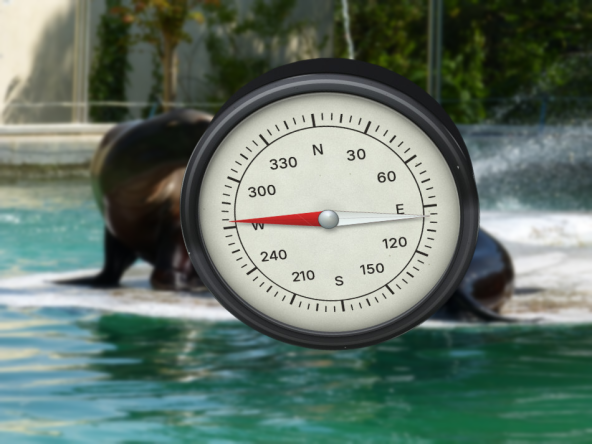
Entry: **275** °
